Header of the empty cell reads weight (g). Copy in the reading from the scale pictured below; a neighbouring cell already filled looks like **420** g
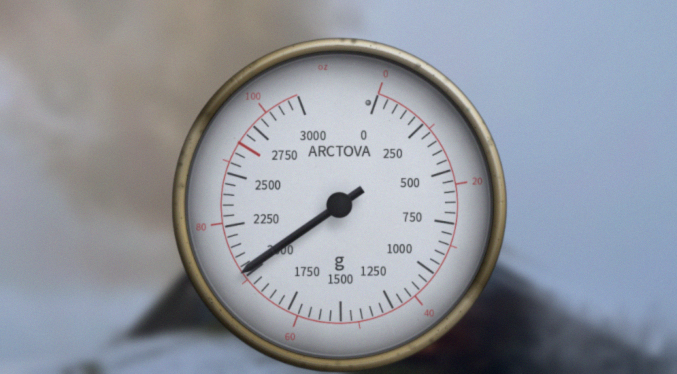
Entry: **2025** g
